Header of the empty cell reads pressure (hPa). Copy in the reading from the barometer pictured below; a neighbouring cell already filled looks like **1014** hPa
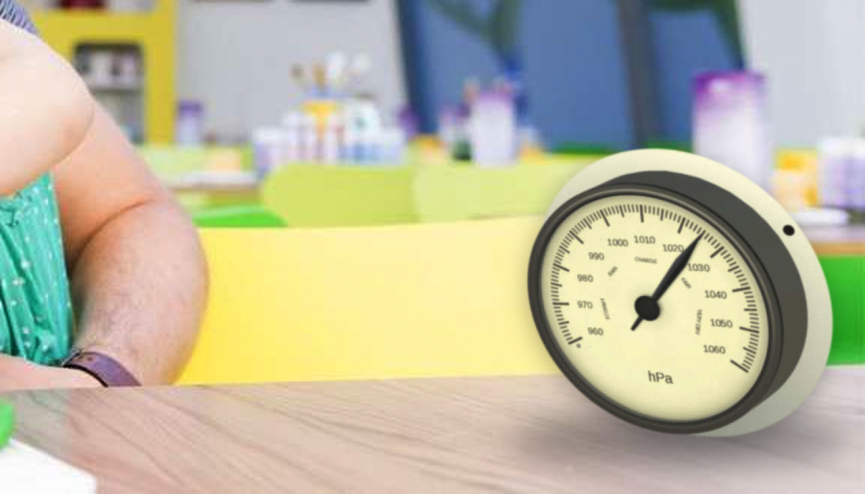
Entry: **1025** hPa
